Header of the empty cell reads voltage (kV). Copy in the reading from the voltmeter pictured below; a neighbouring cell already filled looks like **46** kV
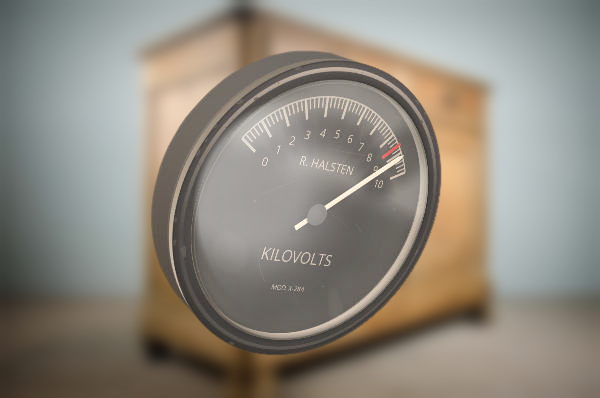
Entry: **9** kV
